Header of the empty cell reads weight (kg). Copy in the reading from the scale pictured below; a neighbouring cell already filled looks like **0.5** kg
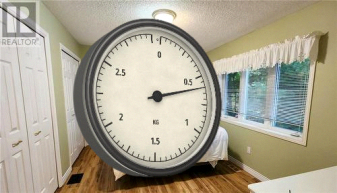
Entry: **0.6** kg
